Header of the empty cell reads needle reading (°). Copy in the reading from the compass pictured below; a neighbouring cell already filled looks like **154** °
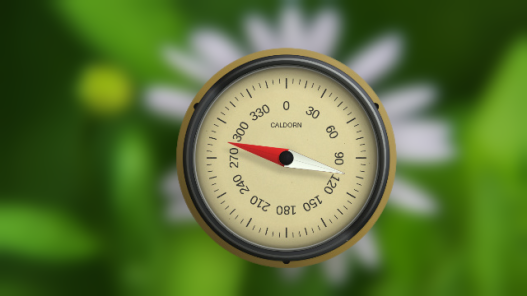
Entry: **285** °
